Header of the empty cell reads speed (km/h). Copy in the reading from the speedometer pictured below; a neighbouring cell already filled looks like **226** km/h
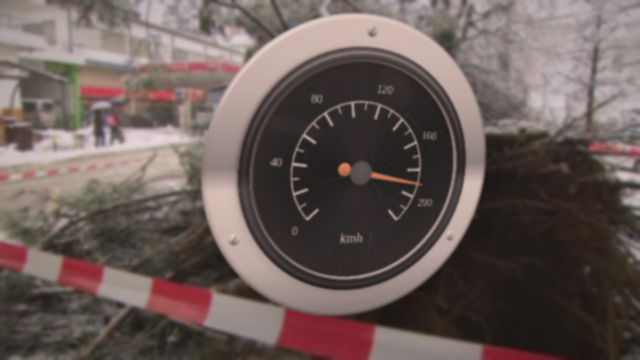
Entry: **190** km/h
